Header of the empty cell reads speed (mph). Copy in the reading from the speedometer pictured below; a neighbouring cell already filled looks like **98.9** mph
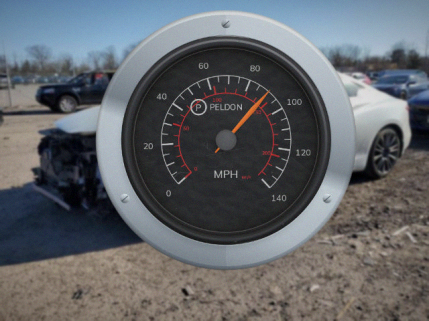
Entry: **90** mph
